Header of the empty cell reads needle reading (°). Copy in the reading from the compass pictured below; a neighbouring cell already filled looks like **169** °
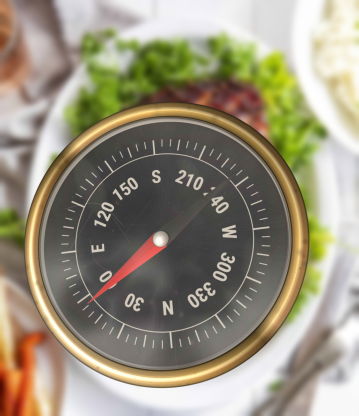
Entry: **55** °
